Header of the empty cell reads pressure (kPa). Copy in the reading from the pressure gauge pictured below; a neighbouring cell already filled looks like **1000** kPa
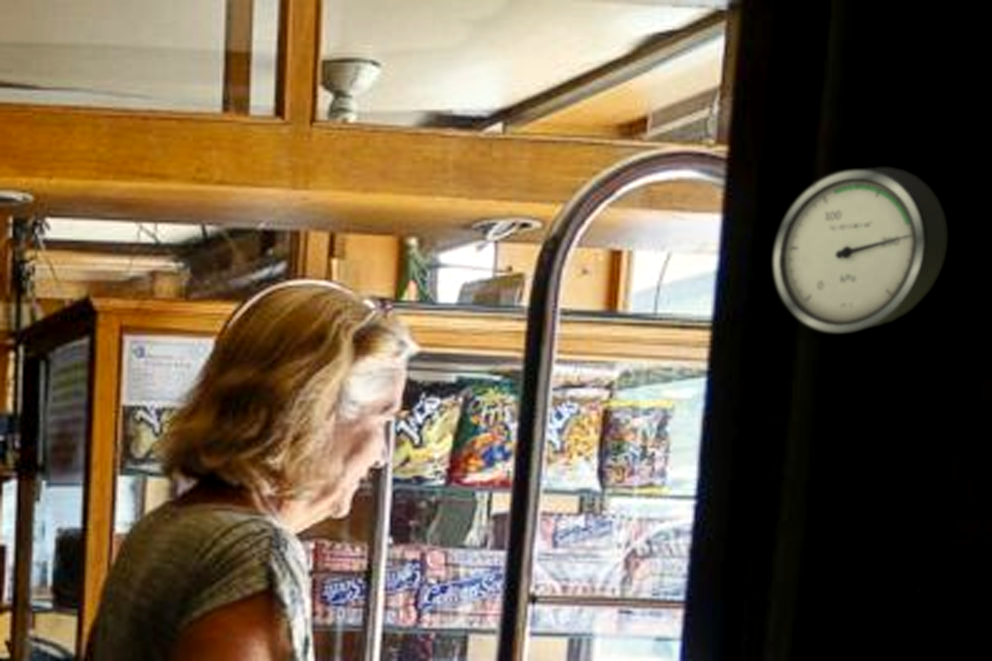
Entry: **200** kPa
